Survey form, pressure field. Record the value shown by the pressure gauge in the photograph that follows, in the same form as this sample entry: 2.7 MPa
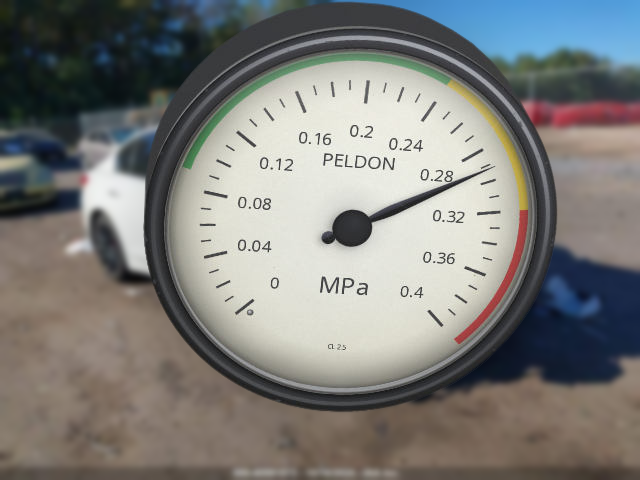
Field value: 0.29 MPa
